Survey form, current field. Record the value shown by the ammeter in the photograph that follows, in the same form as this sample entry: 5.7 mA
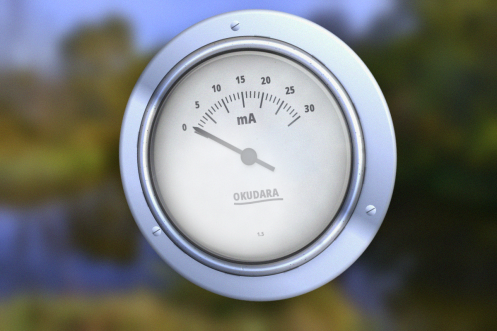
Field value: 1 mA
